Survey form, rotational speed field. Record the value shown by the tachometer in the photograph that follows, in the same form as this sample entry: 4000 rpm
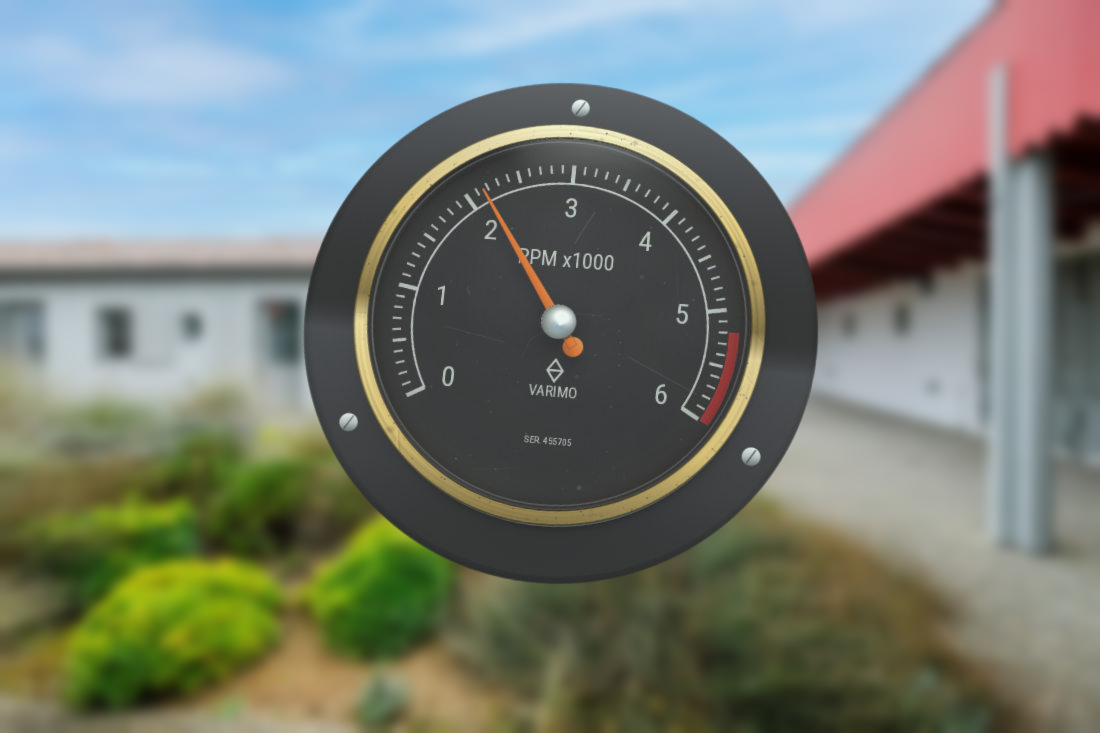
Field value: 2150 rpm
